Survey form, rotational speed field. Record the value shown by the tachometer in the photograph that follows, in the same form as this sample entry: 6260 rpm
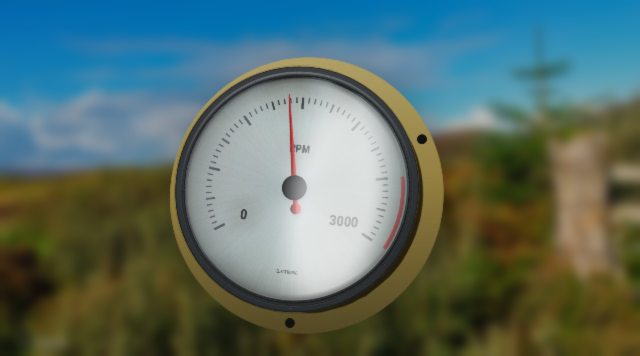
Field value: 1400 rpm
